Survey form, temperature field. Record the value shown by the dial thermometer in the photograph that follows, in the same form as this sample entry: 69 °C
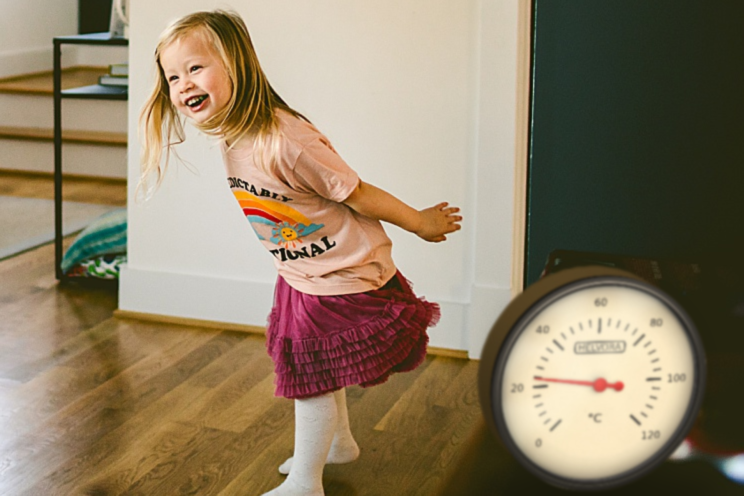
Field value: 24 °C
